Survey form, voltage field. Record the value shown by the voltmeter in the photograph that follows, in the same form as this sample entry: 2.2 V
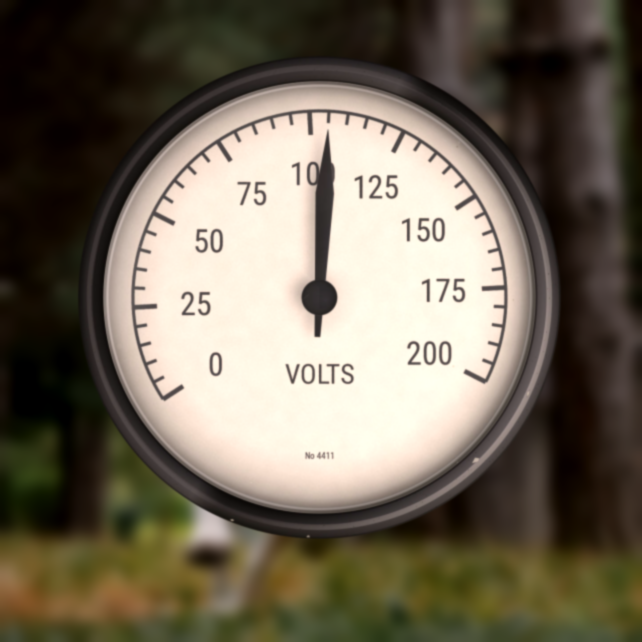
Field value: 105 V
